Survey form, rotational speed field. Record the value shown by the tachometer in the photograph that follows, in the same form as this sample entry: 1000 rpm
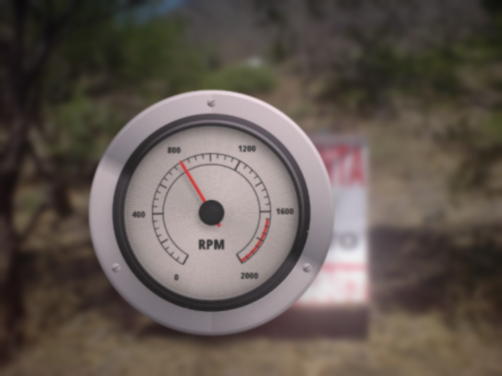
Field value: 800 rpm
